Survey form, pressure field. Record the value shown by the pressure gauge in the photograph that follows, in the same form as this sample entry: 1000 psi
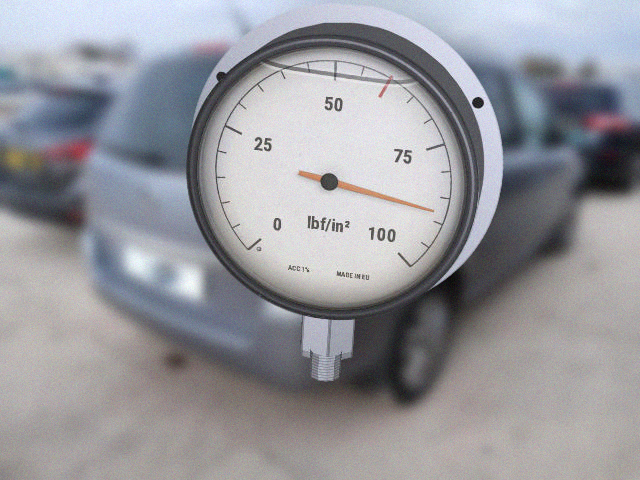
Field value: 87.5 psi
